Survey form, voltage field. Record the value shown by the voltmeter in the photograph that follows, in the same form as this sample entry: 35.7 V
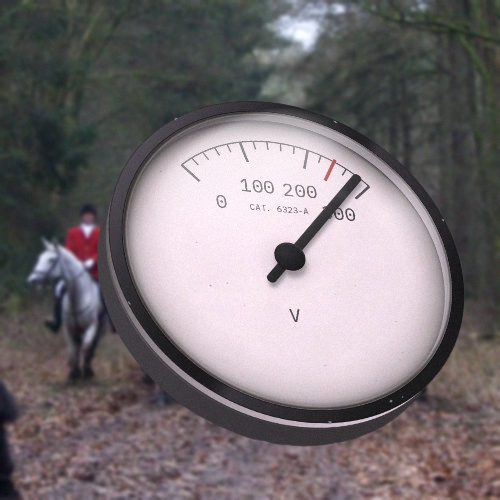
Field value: 280 V
